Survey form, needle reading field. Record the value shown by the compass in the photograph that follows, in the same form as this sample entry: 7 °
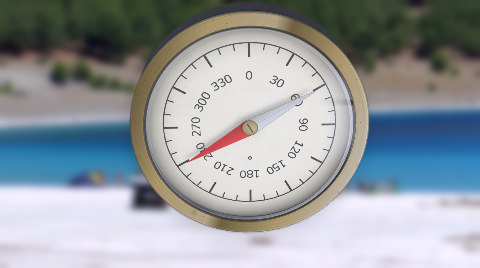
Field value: 240 °
